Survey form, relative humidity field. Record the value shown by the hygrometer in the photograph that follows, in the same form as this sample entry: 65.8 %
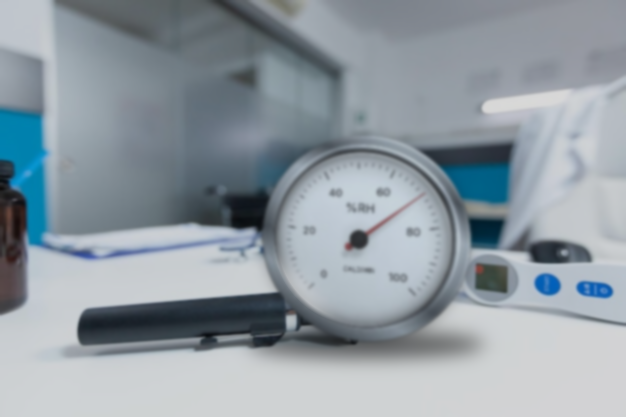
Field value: 70 %
